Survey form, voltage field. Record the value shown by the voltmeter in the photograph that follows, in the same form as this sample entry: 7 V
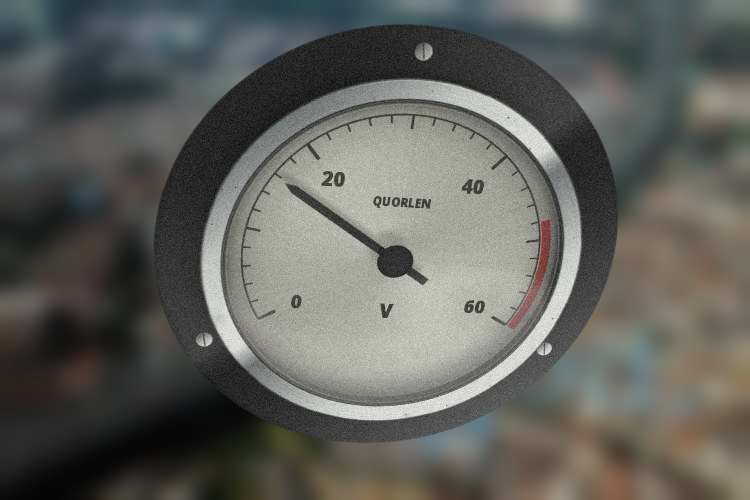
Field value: 16 V
